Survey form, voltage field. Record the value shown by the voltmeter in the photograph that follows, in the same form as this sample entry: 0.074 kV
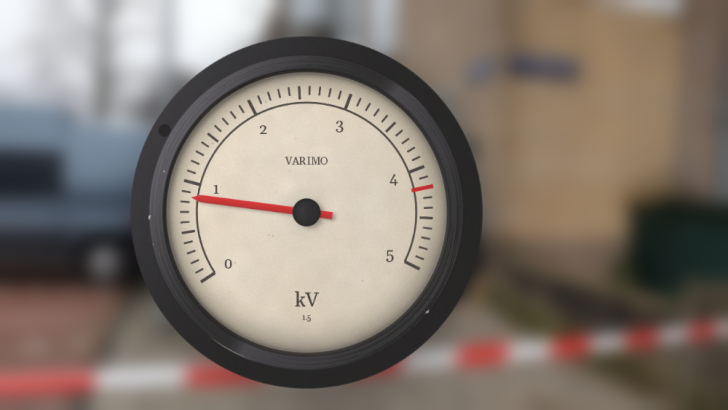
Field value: 0.85 kV
